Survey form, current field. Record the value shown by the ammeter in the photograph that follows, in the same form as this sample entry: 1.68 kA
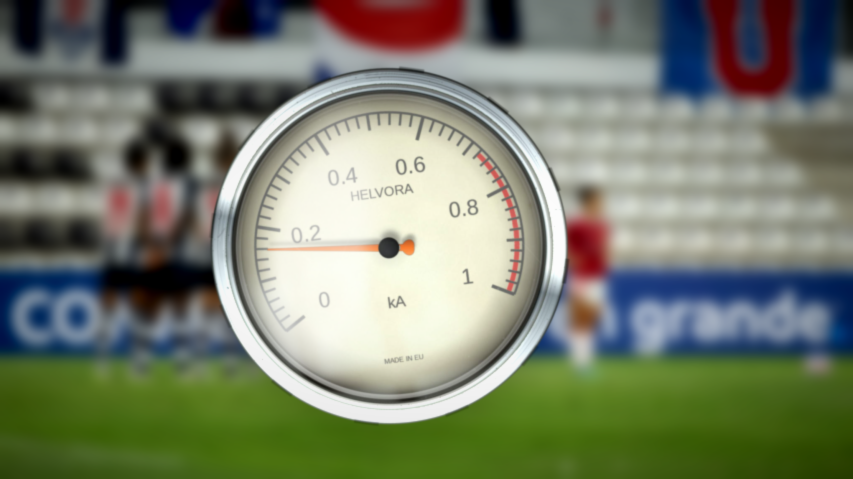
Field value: 0.16 kA
